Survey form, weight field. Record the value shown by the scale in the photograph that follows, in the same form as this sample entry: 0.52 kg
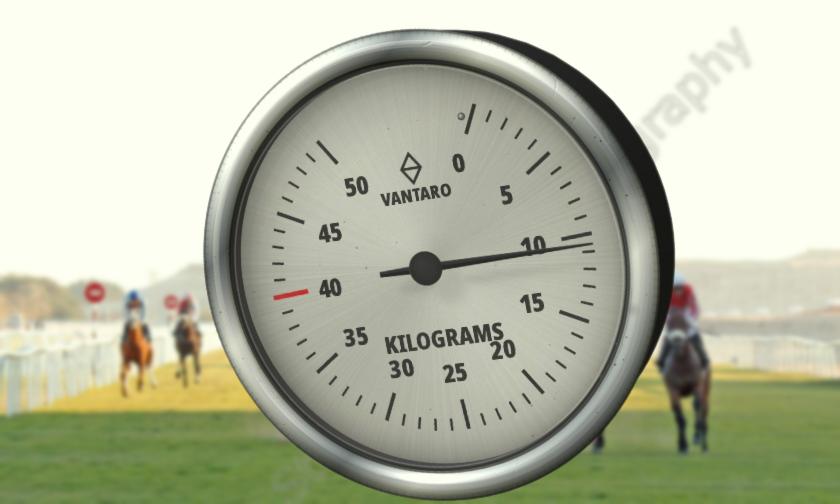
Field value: 10.5 kg
